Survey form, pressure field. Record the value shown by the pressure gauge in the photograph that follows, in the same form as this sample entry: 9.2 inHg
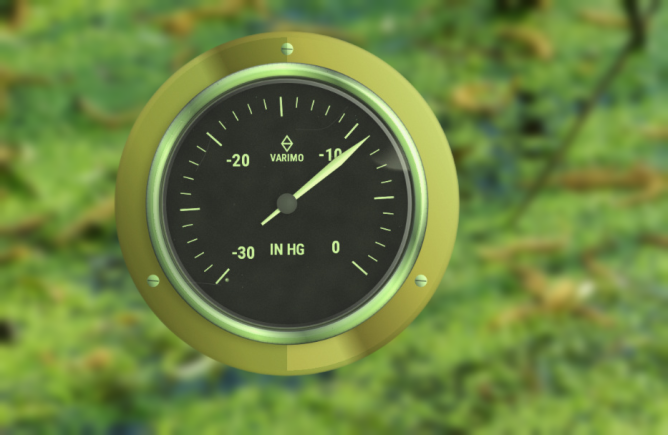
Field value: -9 inHg
